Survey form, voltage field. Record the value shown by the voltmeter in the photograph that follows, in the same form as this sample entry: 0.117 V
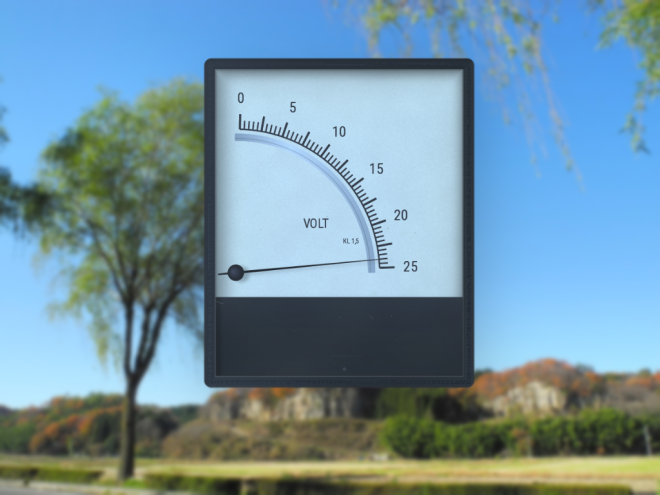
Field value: 24 V
